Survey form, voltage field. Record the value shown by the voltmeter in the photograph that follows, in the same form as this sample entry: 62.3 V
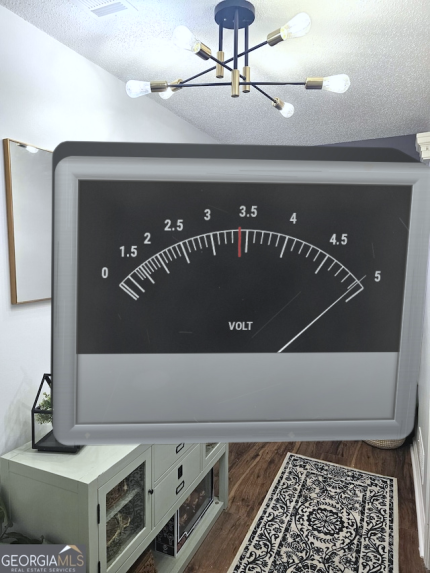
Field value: 4.9 V
